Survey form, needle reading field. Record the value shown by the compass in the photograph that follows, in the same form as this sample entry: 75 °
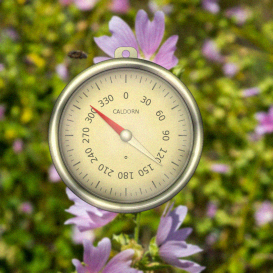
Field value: 310 °
